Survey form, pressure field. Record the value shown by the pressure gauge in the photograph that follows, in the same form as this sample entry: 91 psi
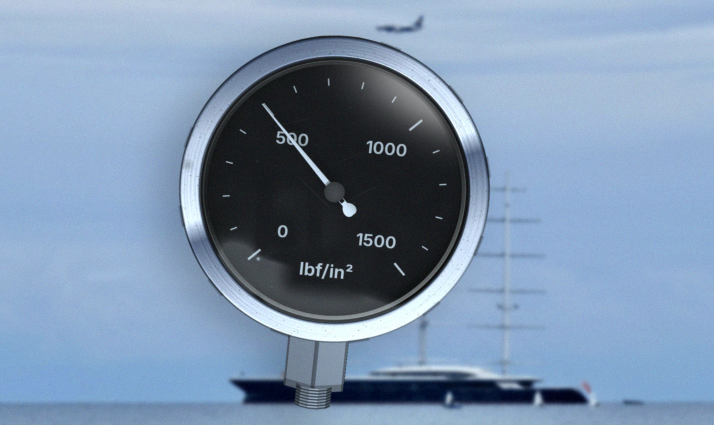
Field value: 500 psi
